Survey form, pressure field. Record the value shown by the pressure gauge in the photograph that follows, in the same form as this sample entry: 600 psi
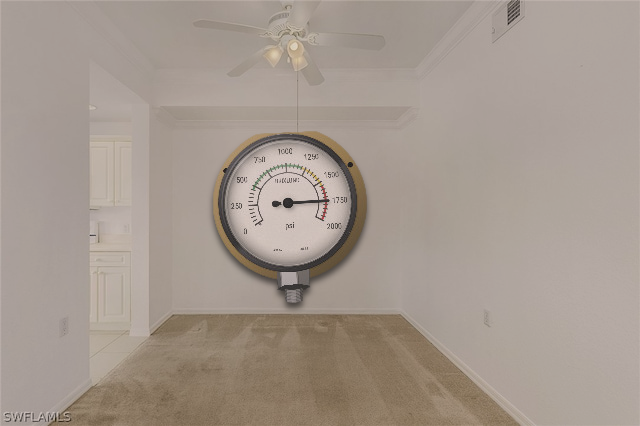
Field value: 1750 psi
